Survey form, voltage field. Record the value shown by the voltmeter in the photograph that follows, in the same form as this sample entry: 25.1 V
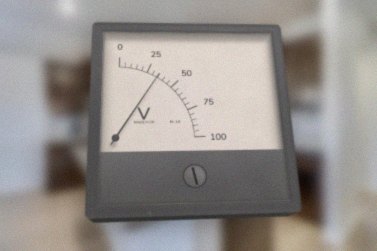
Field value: 35 V
